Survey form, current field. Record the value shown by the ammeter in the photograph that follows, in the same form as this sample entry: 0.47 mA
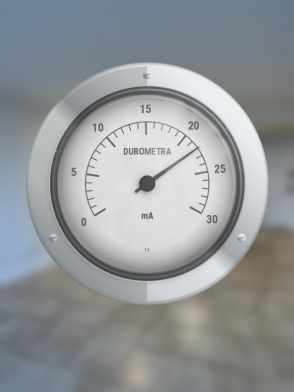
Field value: 22 mA
